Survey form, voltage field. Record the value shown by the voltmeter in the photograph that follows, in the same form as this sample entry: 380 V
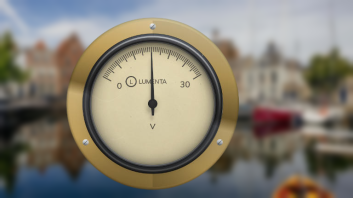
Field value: 15 V
